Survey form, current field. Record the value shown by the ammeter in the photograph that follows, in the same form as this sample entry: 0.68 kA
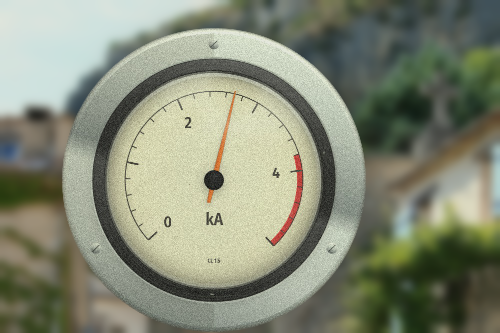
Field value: 2.7 kA
